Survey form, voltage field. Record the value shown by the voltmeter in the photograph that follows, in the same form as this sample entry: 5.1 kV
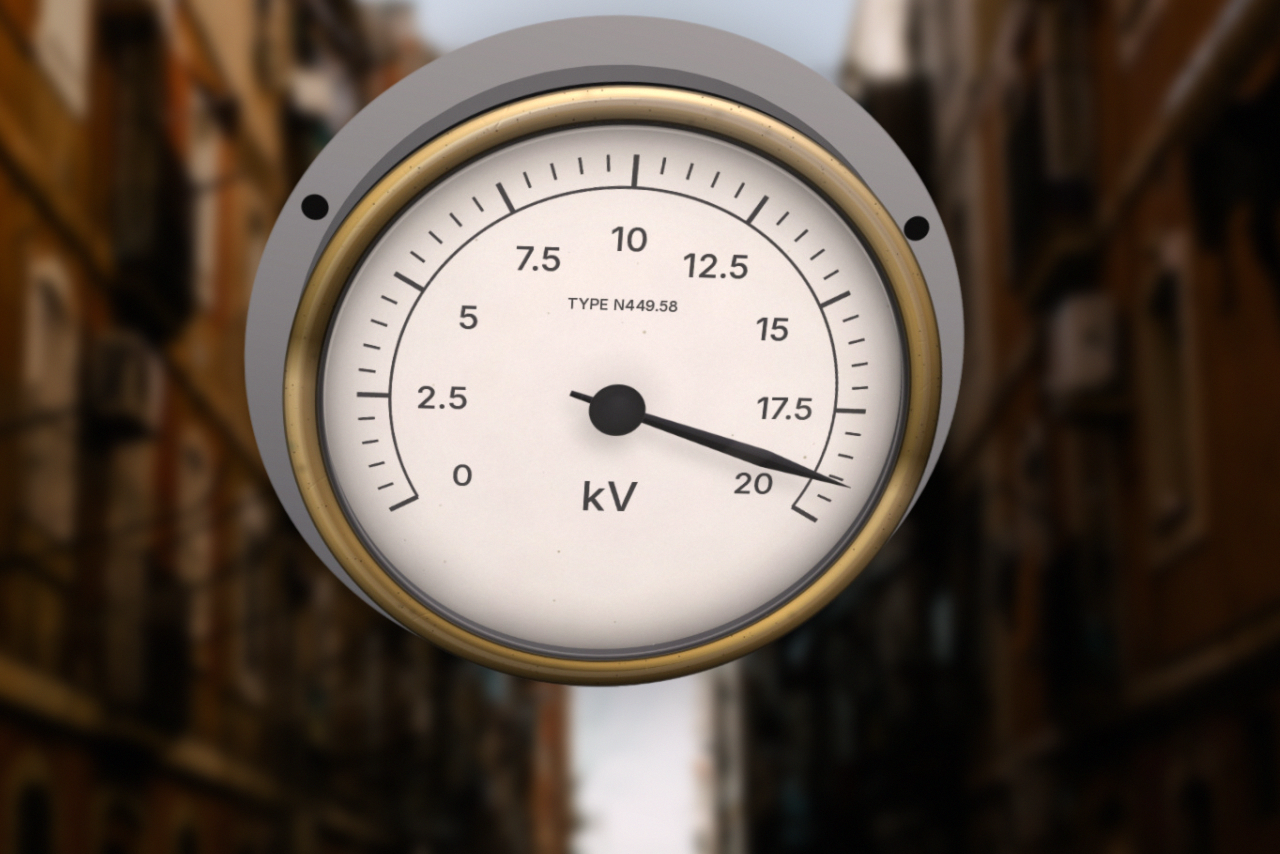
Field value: 19 kV
